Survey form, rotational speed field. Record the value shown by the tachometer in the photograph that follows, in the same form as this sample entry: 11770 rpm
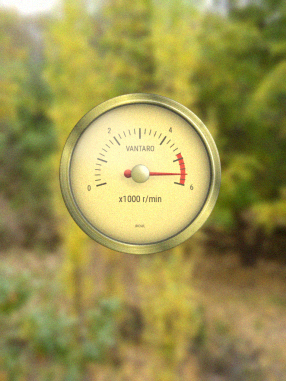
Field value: 5600 rpm
